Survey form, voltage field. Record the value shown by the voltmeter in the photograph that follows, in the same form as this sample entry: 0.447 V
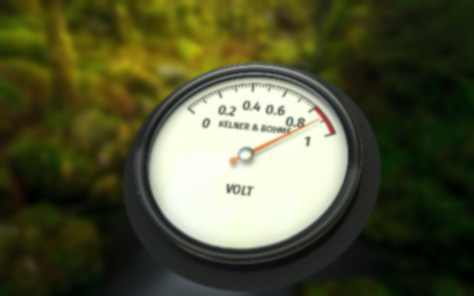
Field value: 0.9 V
